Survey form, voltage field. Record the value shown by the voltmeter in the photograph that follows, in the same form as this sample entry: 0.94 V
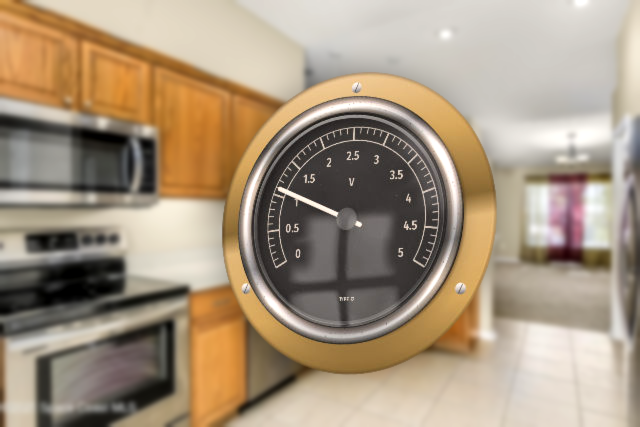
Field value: 1.1 V
